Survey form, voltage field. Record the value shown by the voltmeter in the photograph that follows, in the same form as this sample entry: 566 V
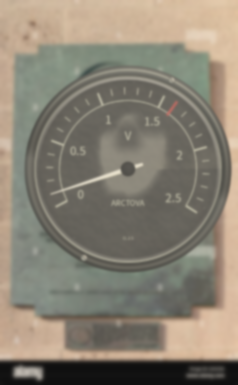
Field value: 0.1 V
